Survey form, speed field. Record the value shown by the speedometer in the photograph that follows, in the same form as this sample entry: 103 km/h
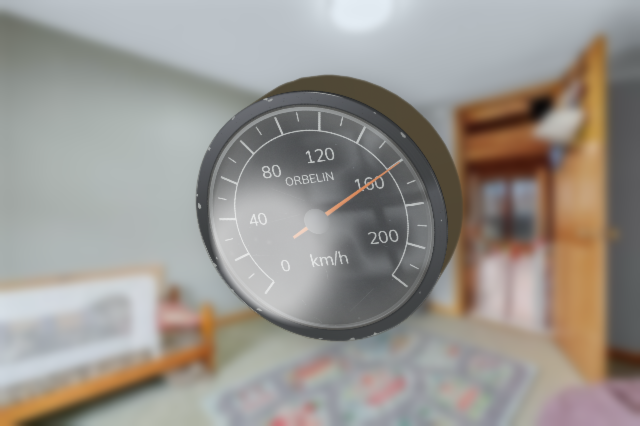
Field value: 160 km/h
